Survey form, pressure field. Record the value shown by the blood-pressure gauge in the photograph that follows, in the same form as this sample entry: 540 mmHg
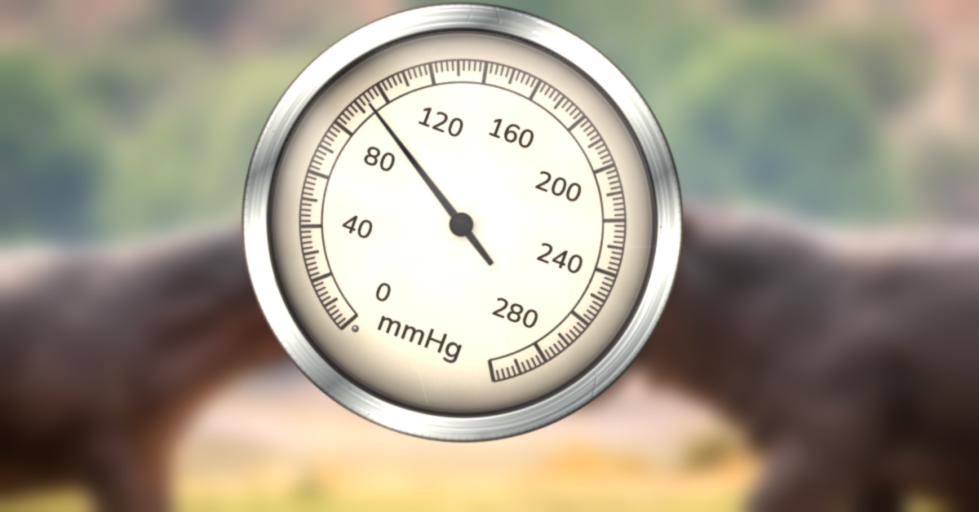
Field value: 94 mmHg
